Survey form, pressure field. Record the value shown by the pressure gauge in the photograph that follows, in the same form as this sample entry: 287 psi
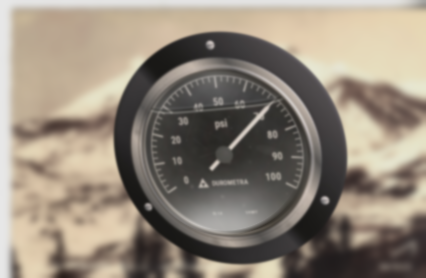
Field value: 70 psi
